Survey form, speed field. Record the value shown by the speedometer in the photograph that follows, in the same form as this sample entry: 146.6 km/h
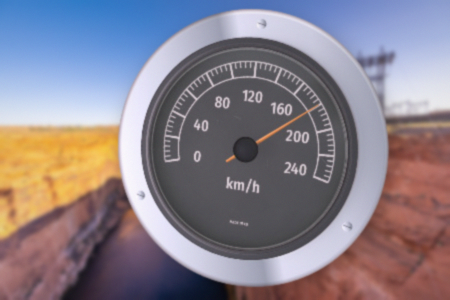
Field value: 180 km/h
